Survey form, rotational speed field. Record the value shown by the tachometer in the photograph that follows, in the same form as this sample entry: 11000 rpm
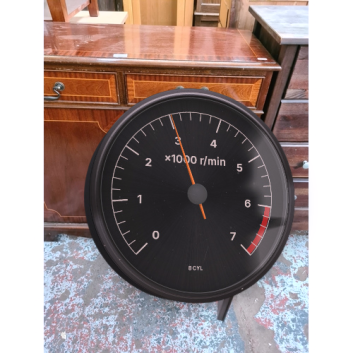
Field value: 3000 rpm
